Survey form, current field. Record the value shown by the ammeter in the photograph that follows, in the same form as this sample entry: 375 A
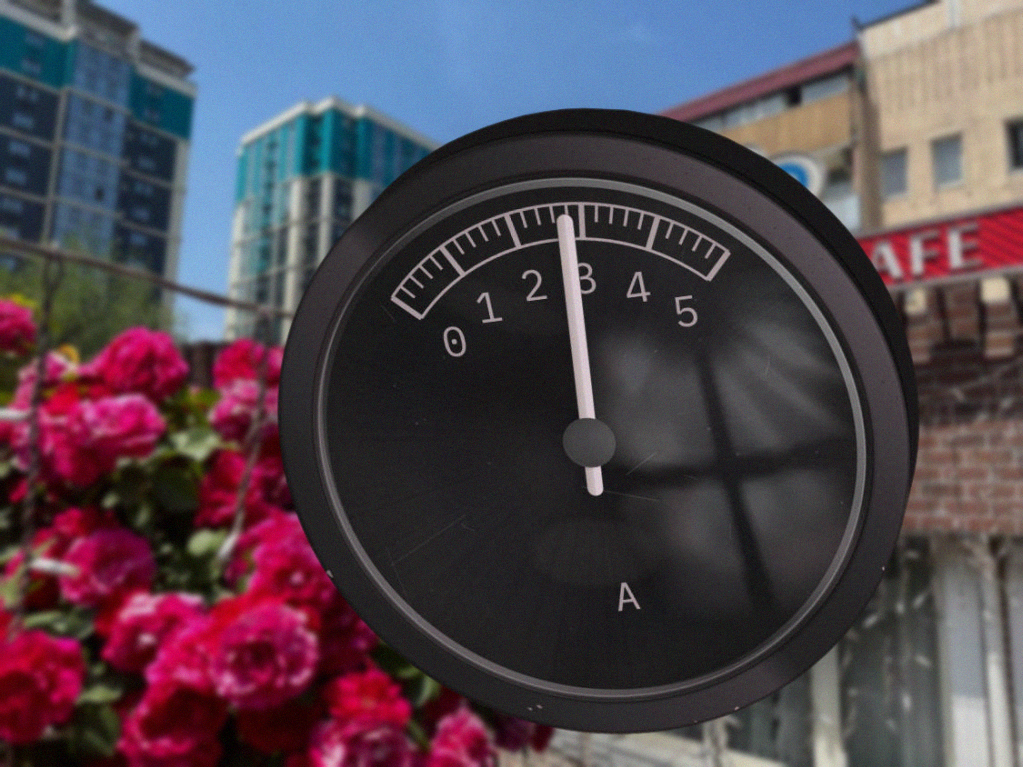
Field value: 2.8 A
